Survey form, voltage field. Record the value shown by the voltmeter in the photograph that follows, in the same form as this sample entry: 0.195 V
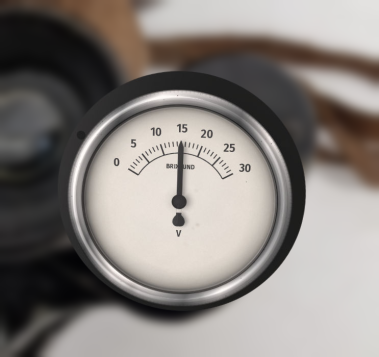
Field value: 15 V
